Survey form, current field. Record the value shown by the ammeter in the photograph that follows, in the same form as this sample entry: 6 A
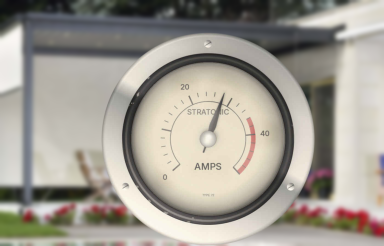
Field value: 28 A
